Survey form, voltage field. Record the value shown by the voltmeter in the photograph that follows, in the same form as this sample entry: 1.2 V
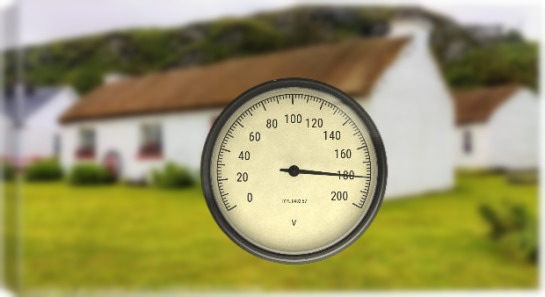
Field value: 180 V
